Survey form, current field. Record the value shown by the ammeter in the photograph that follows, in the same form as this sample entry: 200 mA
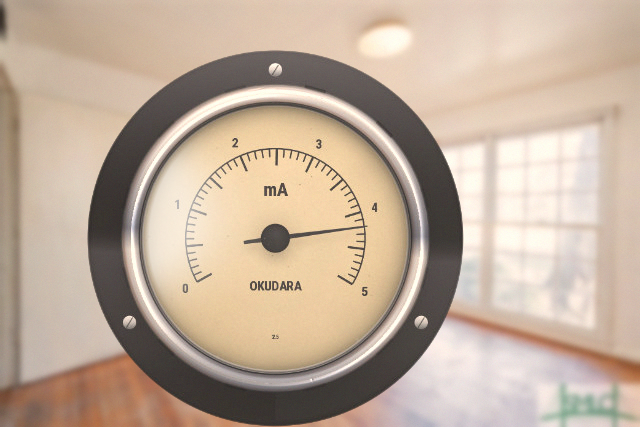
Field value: 4.2 mA
